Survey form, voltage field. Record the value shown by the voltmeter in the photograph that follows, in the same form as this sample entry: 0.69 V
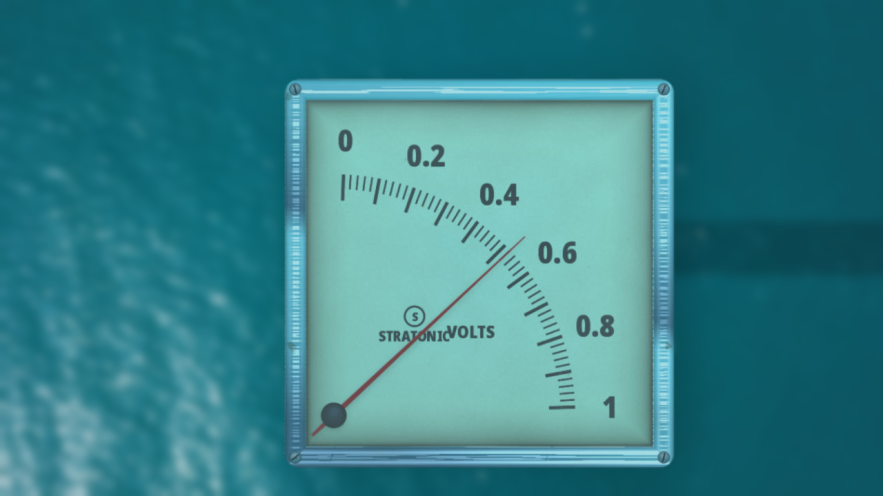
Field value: 0.52 V
